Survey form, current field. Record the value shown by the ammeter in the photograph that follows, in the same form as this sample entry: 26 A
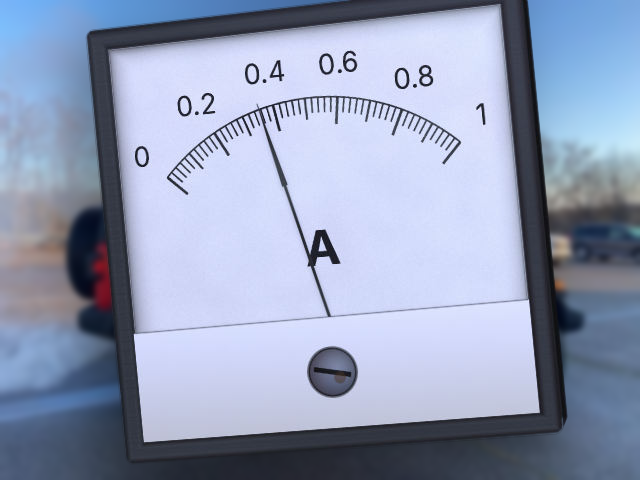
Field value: 0.36 A
